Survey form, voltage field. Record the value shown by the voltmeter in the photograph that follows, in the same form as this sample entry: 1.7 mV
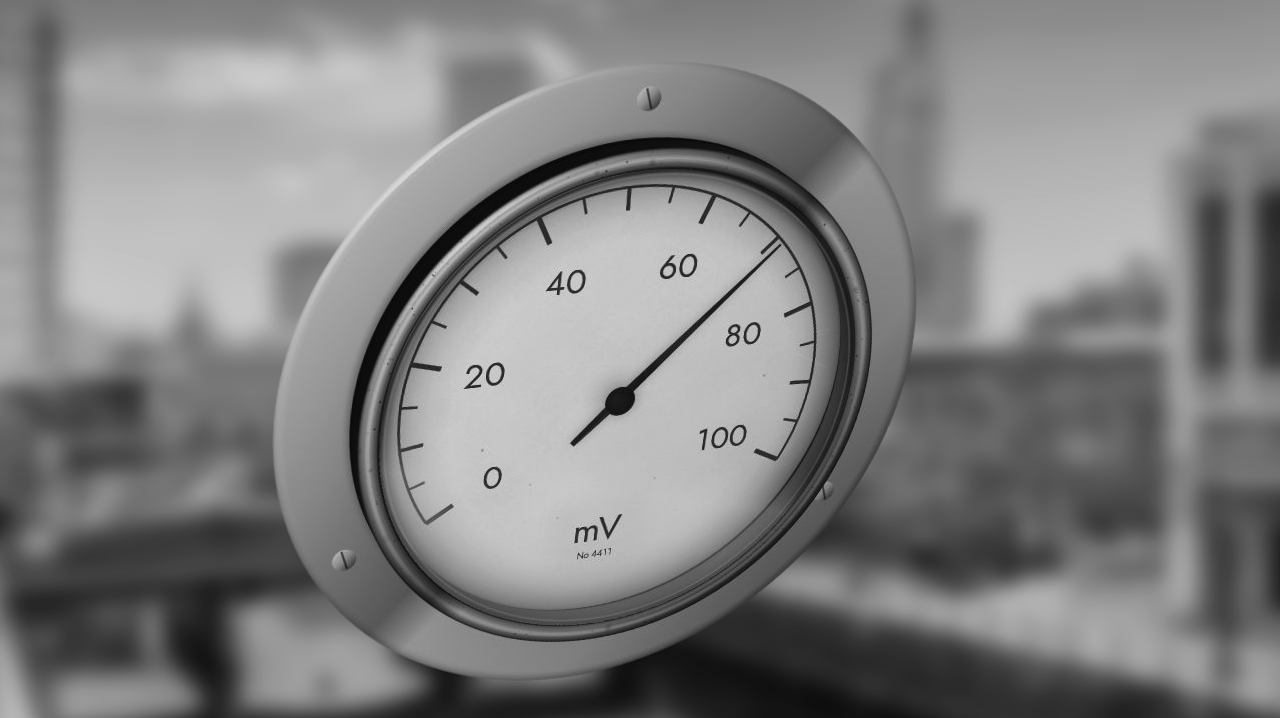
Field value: 70 mV
